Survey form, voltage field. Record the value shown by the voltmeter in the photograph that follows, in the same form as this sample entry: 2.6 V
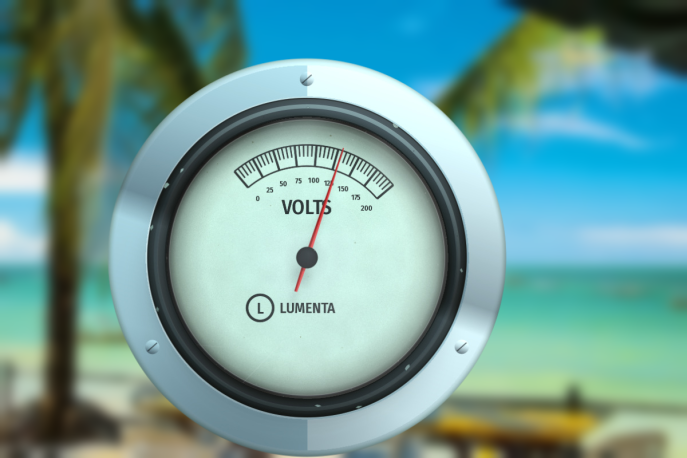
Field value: 130 V
